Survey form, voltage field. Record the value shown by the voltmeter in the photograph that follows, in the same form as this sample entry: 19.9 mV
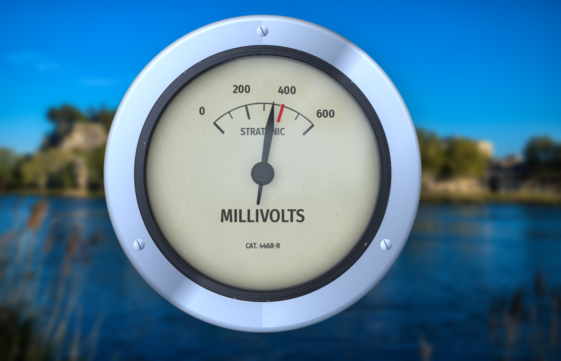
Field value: 350 mV
